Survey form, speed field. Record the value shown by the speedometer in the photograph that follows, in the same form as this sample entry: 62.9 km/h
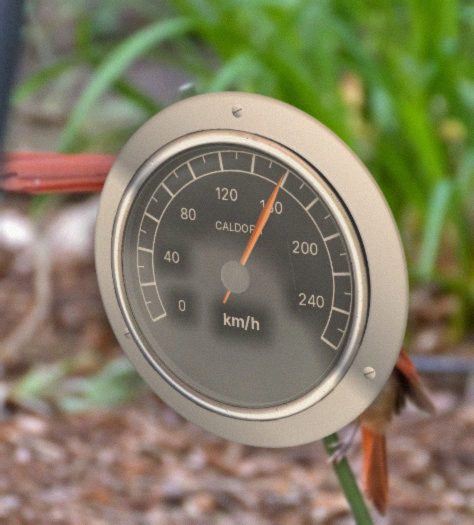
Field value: 160 km/h
